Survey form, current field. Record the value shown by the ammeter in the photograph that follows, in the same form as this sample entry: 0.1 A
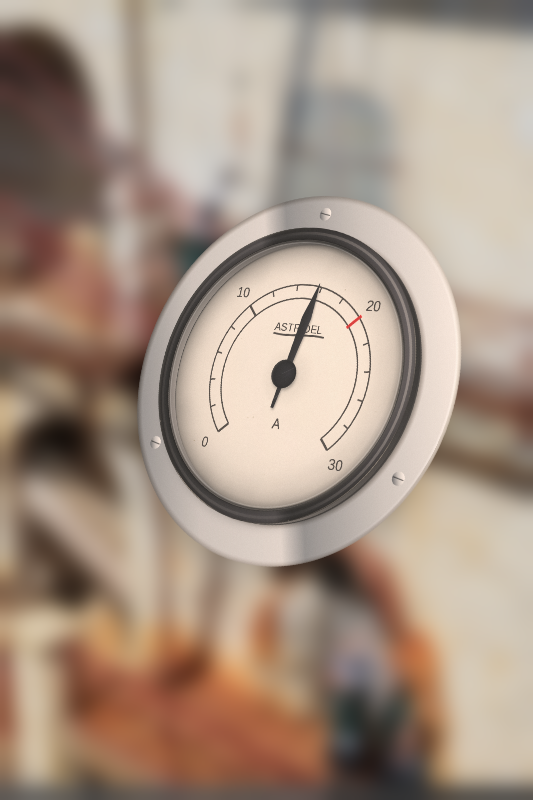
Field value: 16 A
